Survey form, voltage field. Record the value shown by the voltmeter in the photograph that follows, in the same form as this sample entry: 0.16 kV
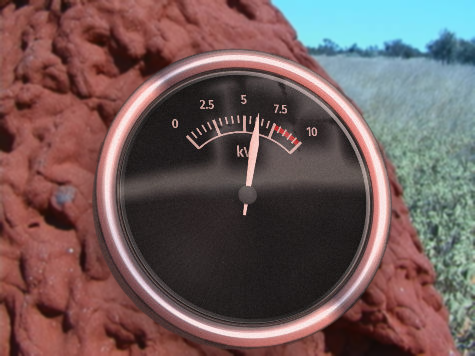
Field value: 6 kV
